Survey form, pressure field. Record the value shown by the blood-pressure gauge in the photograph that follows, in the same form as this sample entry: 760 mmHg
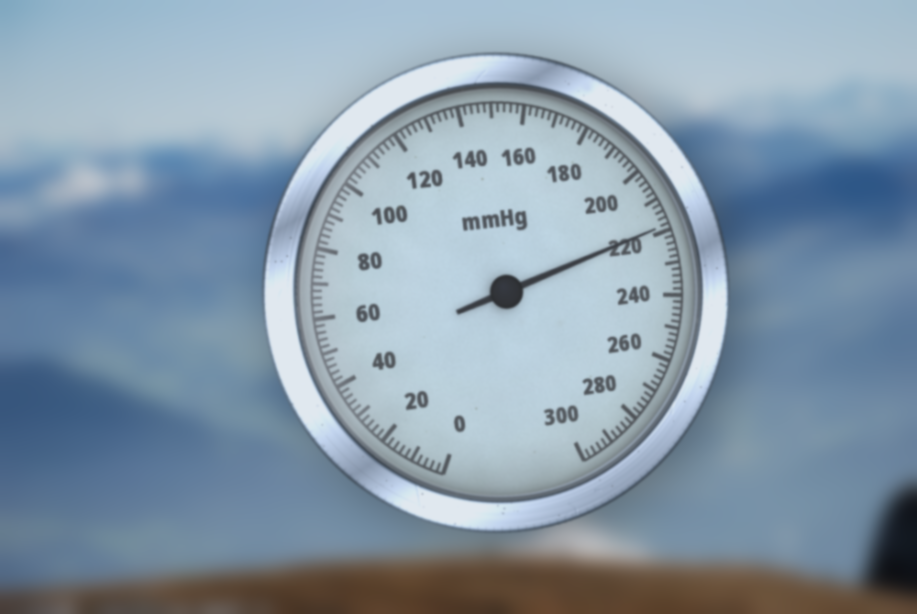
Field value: 218 mmHg
